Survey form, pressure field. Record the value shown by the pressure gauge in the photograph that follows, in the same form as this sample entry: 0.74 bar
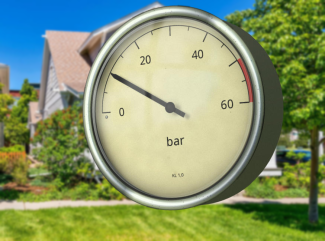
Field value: 10 bar
